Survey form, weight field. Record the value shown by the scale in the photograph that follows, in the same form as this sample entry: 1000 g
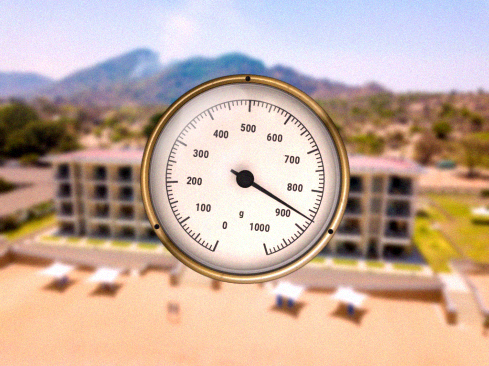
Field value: 870 g
